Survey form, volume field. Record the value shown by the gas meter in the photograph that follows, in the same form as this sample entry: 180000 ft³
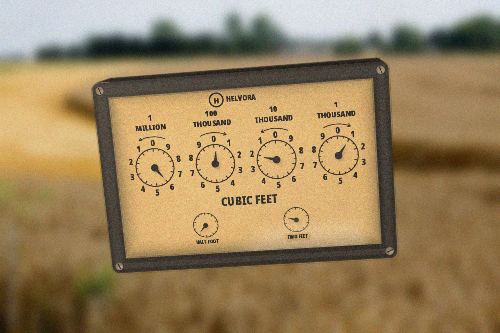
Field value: 602100 ft³
